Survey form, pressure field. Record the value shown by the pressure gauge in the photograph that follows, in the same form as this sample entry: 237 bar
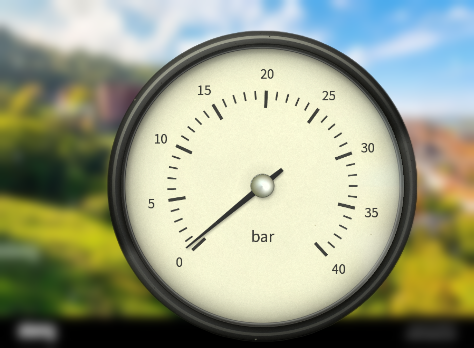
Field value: 0.5 bar
